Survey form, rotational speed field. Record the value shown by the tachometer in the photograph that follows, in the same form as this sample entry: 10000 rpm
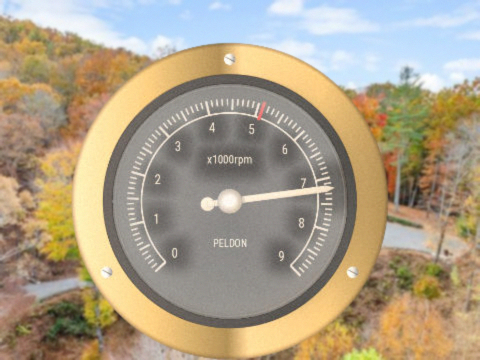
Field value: 7200 rpm
